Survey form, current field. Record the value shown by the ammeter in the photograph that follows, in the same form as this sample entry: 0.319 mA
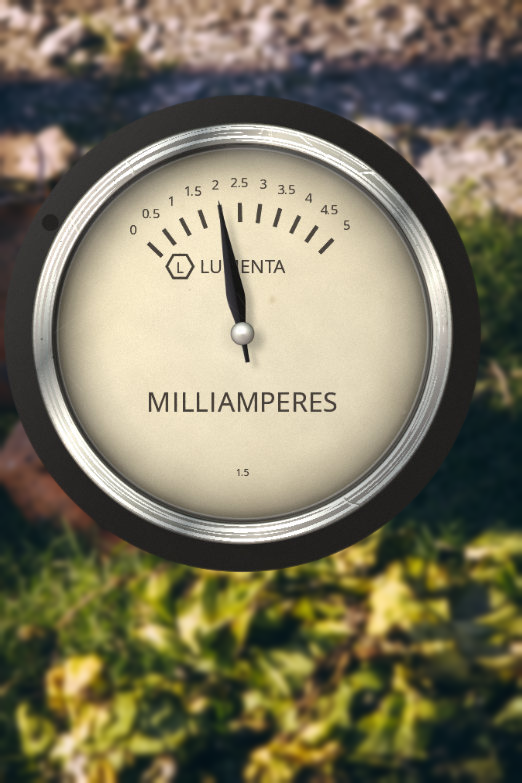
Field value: 2 mA
